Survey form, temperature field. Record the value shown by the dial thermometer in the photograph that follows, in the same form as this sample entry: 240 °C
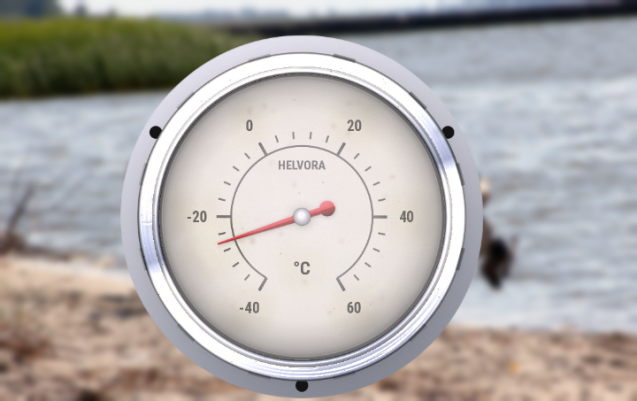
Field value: -26 °C
